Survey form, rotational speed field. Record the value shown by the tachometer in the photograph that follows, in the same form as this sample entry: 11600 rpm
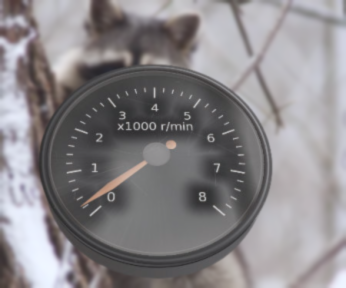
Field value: 200 rpm
